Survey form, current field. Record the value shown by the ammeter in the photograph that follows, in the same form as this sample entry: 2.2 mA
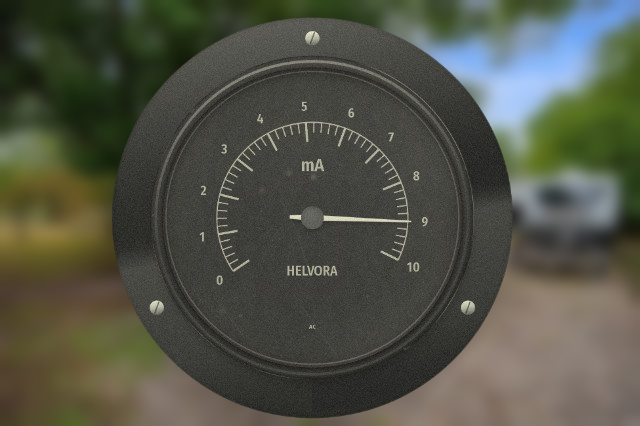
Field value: 9 mA
